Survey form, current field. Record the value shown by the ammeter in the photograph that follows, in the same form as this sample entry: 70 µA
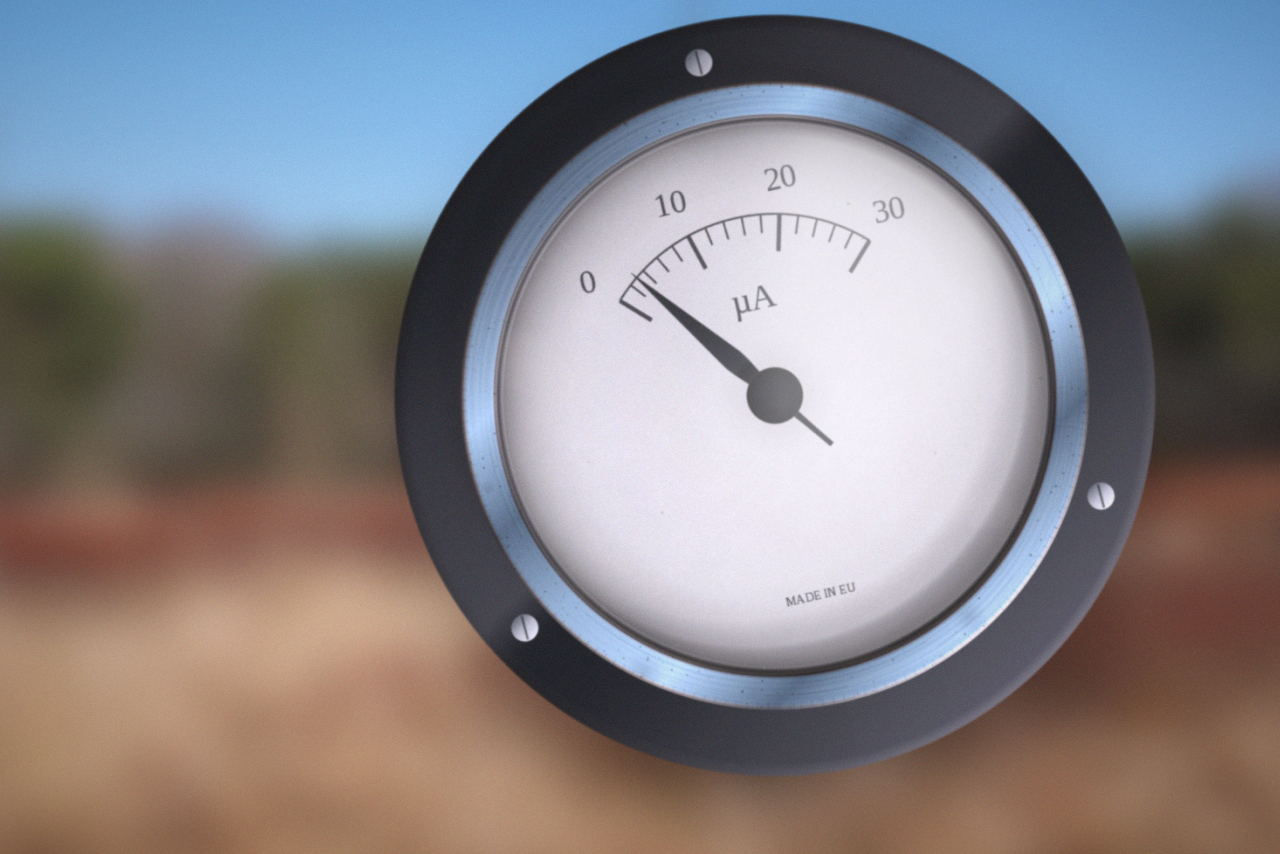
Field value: 3 µA
